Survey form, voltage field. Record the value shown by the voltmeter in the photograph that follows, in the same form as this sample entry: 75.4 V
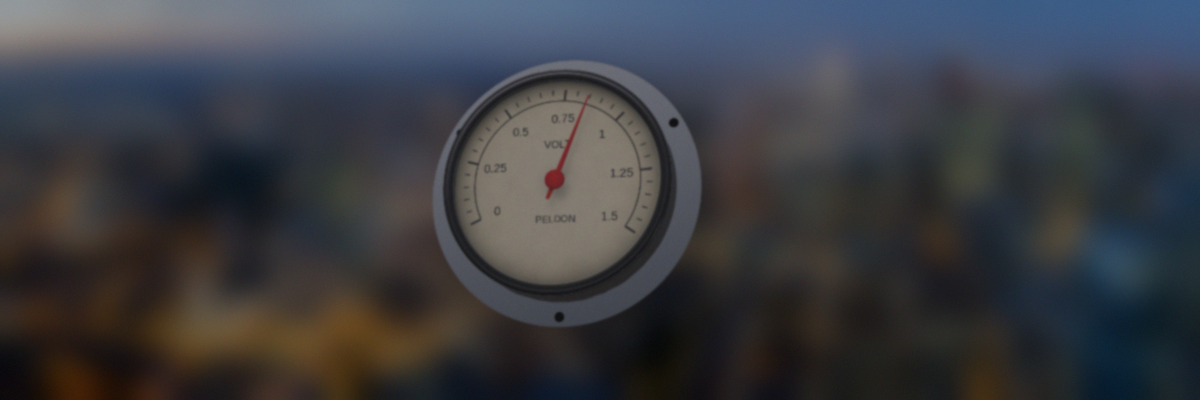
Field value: 0.85 V
